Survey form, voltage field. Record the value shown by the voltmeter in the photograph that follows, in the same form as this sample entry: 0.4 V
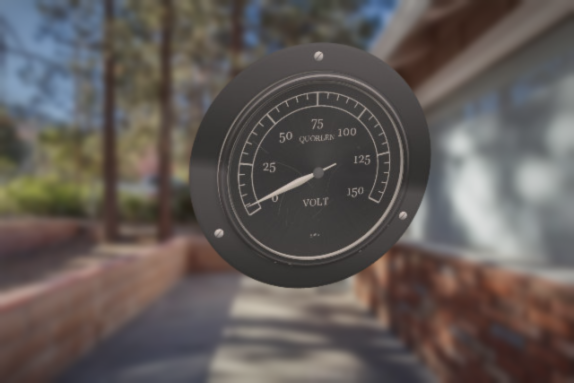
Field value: 5 V
